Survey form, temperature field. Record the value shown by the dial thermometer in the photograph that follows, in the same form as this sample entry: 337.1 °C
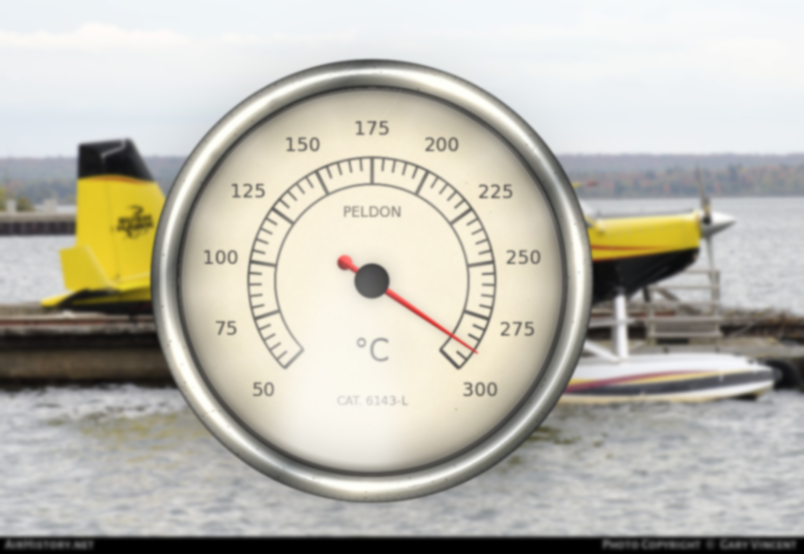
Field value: 290 °C
